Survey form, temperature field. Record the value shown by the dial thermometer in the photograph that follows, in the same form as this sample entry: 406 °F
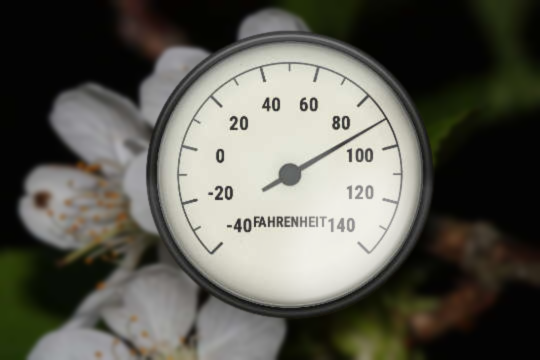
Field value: 90 °F
